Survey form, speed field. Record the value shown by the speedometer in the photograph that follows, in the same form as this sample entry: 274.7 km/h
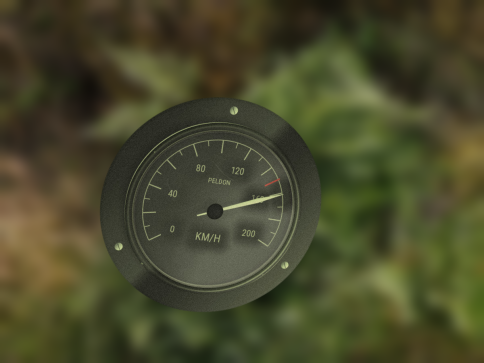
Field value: 160 km/h
